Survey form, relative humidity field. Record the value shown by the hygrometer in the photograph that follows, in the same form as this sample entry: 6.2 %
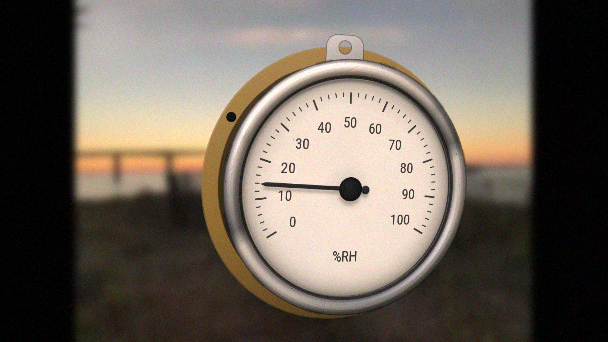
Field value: 14 %
